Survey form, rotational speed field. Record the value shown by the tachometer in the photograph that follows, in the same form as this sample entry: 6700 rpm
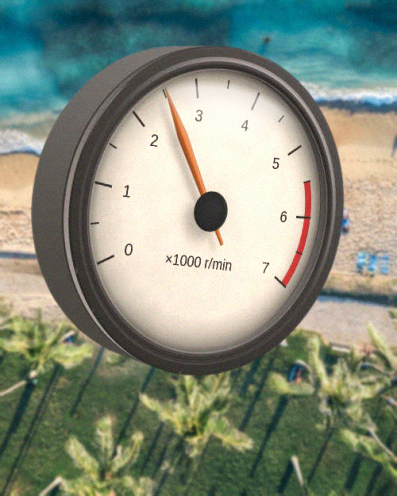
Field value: 2500 rpm
